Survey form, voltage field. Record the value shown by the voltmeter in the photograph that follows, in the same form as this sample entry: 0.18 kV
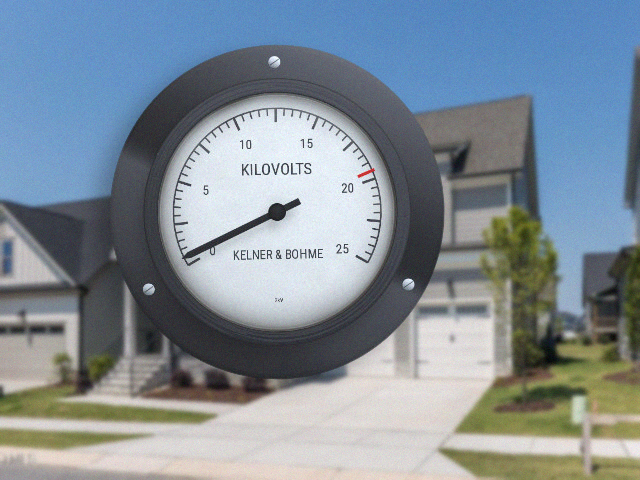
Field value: 0.5 kV
